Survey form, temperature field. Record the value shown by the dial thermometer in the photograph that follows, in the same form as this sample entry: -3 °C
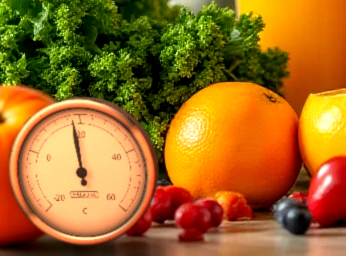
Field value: 18 °C
